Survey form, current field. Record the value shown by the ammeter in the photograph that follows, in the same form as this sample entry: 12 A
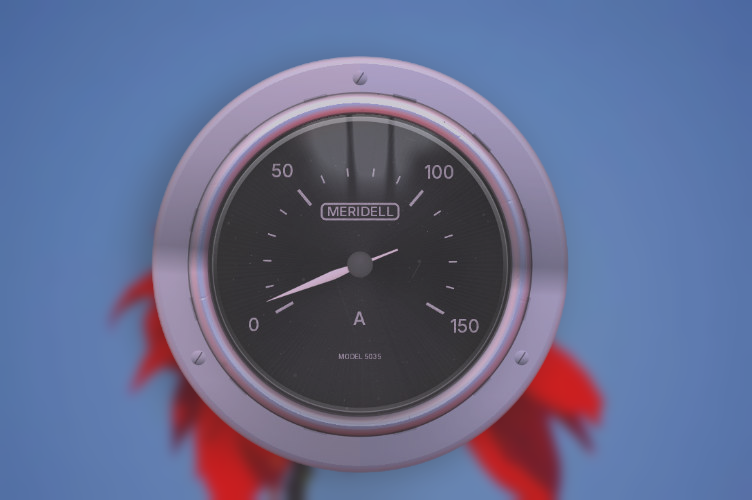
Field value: 5 A
